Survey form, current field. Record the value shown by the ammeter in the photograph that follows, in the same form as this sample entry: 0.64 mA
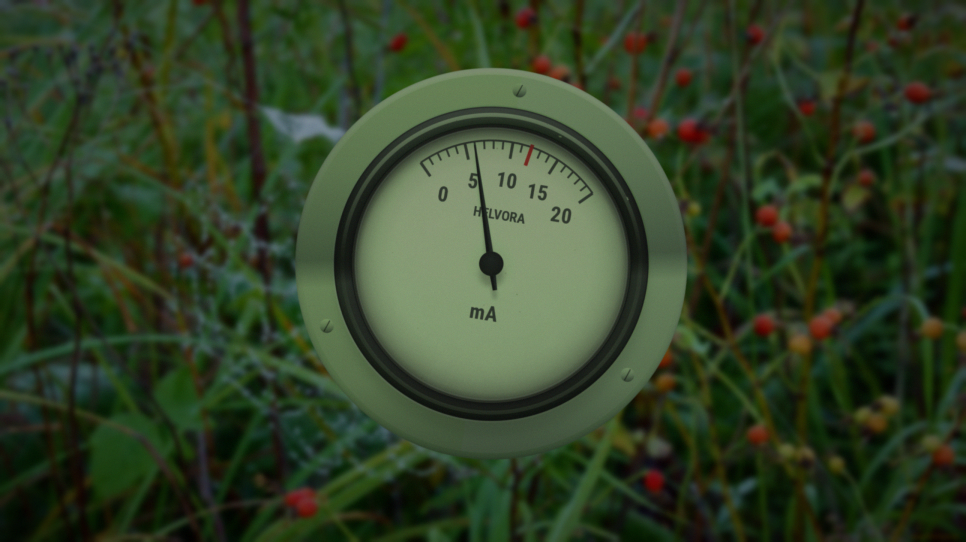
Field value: 6 mA
